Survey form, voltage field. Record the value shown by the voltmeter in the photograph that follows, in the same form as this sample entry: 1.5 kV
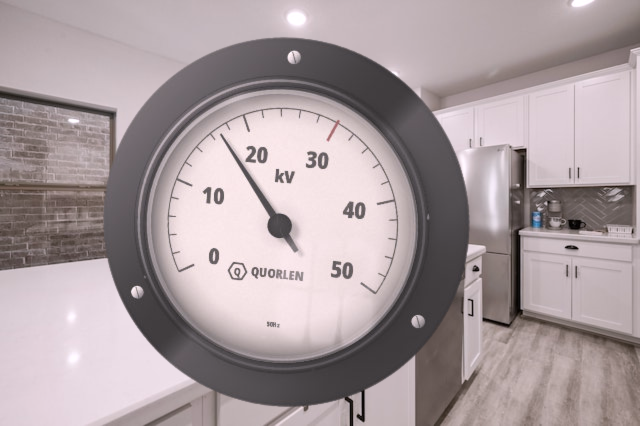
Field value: 17 kV
